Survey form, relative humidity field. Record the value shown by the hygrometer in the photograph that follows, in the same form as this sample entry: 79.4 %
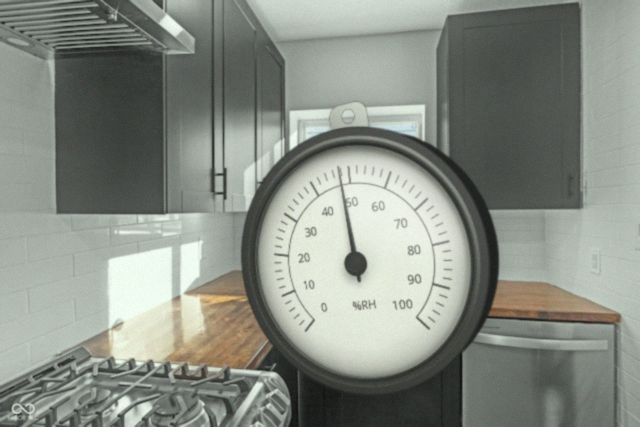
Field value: 48 %
